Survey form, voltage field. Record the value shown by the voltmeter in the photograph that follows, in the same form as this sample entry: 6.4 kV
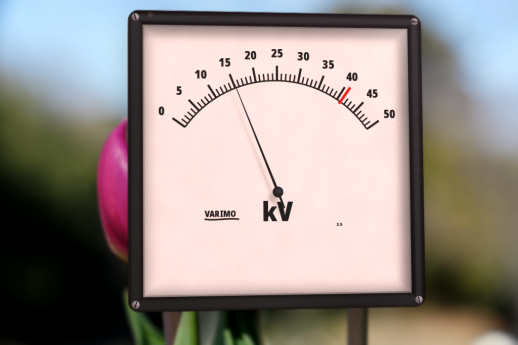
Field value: 15 kV
